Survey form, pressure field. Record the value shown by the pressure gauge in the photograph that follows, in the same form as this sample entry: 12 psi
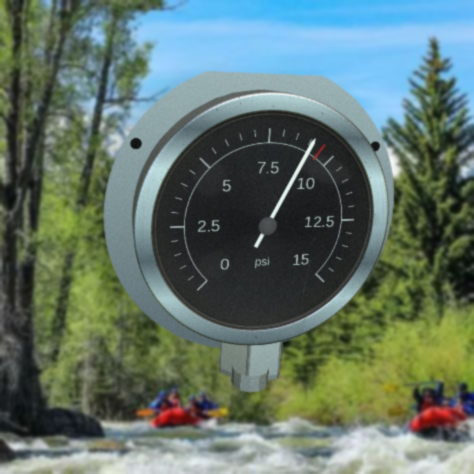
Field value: 9 psi
